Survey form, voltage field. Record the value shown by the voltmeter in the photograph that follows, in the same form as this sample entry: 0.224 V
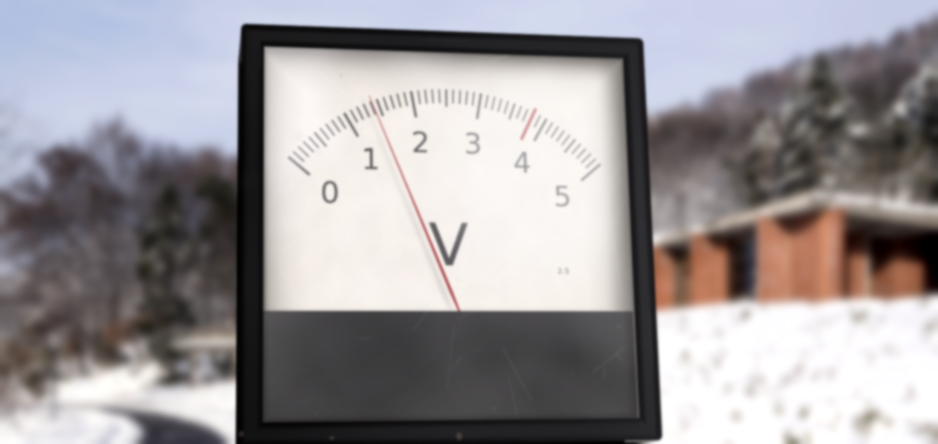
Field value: 1.4 V
